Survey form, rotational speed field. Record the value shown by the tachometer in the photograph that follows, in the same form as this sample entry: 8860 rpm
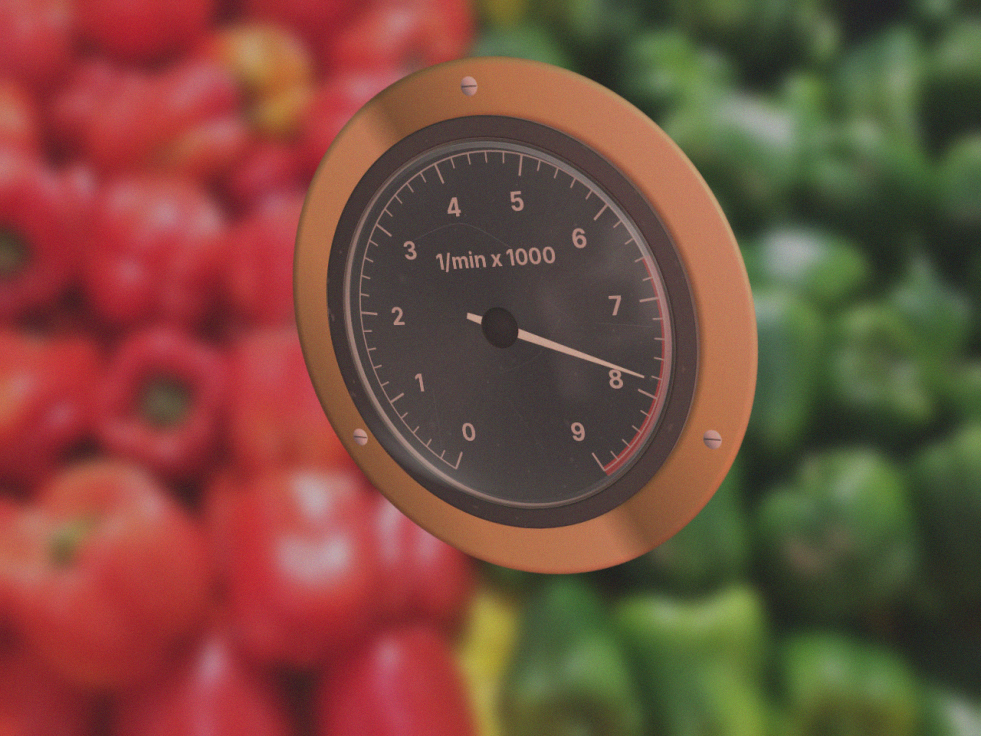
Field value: 7800 rpm
